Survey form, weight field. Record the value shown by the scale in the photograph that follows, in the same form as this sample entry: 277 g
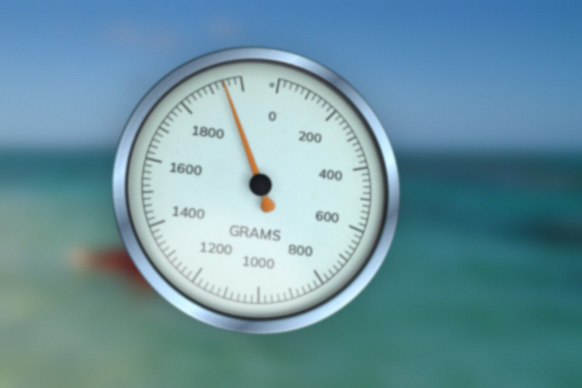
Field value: 1940 g
